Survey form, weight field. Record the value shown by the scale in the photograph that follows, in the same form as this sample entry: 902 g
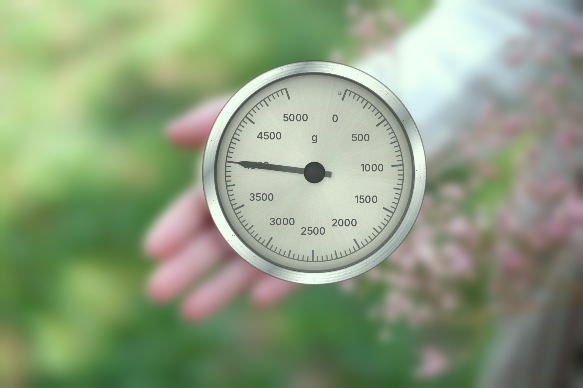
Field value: 4000 g
